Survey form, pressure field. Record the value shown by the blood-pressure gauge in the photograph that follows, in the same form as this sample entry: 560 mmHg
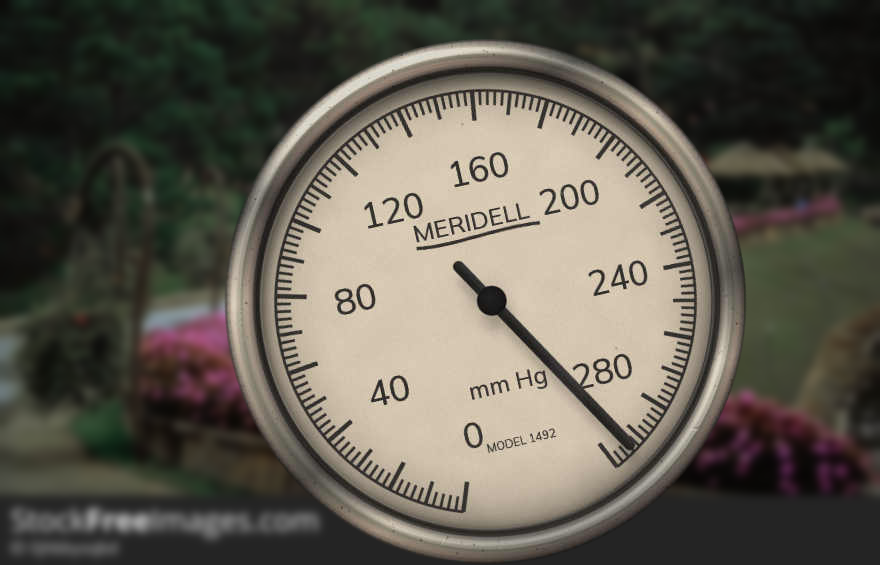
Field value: 294 mmHg
